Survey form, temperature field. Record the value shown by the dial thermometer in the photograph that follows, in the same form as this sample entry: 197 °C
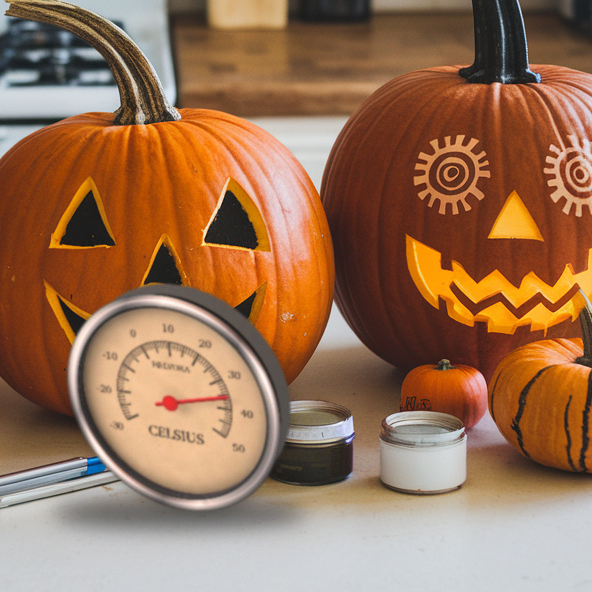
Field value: 35 °C
